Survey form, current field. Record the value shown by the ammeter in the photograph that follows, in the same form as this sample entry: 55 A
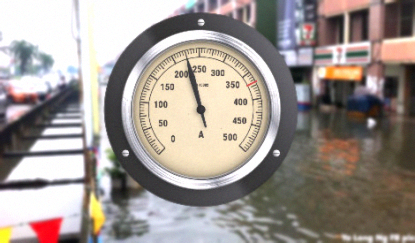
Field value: 225 A
